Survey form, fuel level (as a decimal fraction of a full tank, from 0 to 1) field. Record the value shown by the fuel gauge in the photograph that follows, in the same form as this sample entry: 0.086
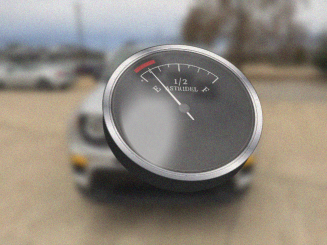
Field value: 0.125
